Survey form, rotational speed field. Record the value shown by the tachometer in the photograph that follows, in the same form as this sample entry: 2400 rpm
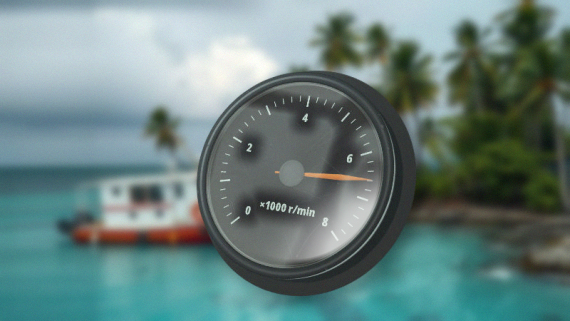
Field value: 6600 rpm
